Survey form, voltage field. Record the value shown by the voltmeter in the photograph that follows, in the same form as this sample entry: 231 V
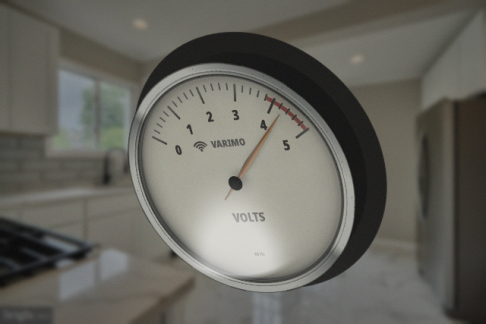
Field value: 4.3 V
